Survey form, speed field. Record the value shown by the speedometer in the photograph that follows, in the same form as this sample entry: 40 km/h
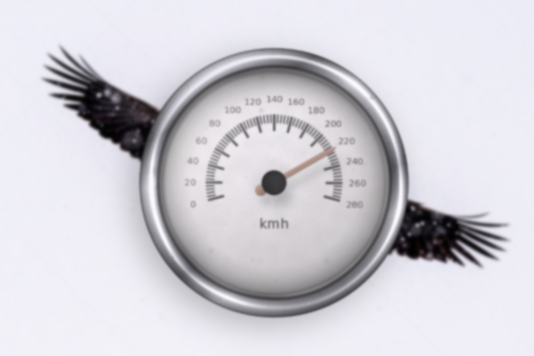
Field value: 220 km/h
